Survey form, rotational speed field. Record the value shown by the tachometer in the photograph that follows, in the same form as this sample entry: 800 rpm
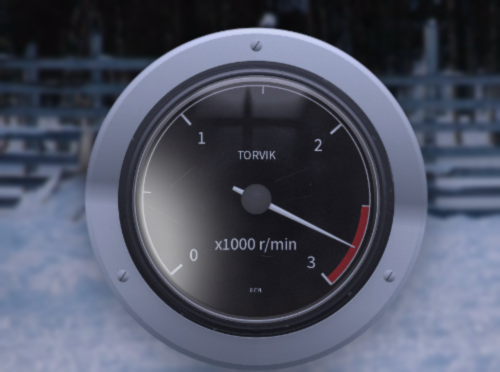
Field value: 2750 rpm
